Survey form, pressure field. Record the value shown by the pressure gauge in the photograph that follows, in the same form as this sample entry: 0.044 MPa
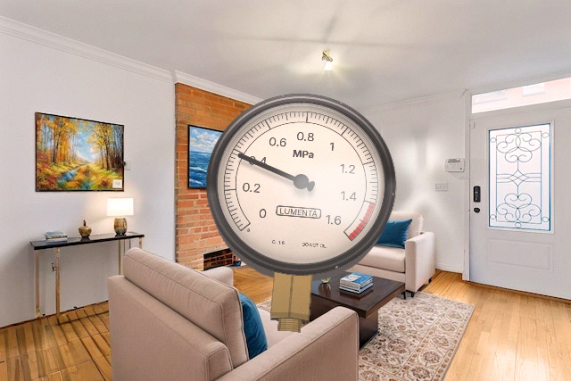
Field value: 0.38 MPa
